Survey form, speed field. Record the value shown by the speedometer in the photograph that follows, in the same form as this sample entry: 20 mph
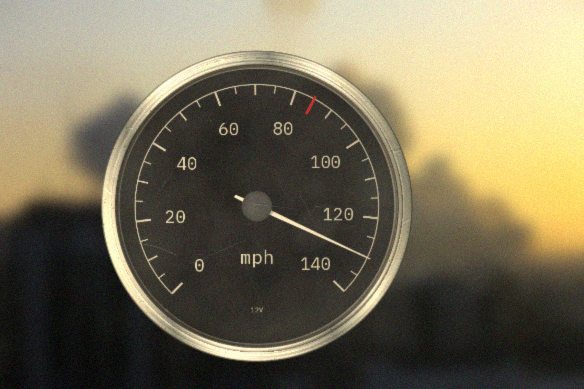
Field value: 130 mph
